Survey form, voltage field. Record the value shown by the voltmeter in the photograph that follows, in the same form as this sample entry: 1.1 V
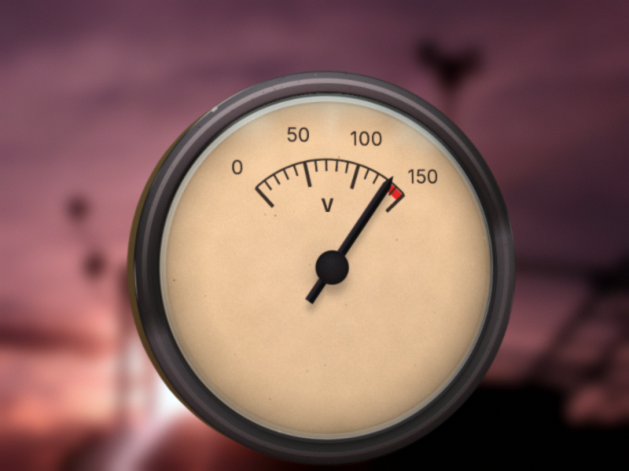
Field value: 130 V
